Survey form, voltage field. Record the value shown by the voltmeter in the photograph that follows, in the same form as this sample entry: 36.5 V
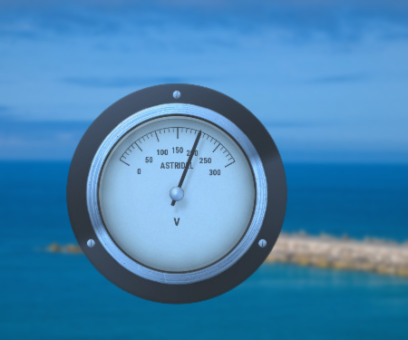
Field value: 200 V
